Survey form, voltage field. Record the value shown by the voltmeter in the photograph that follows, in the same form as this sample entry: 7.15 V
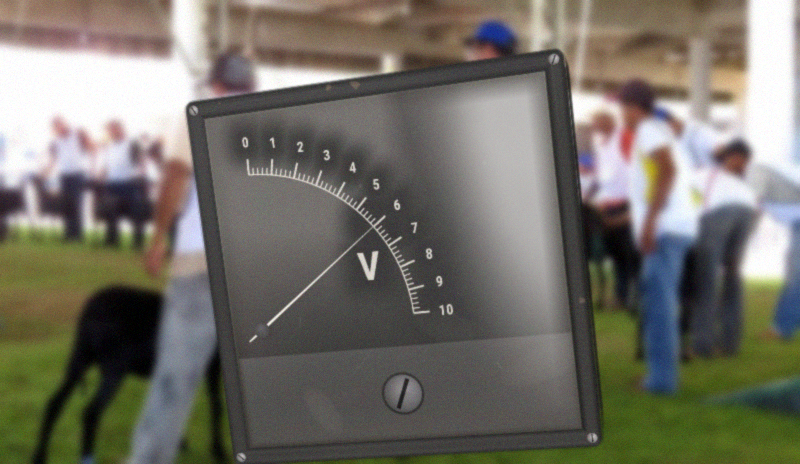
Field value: 6 V
